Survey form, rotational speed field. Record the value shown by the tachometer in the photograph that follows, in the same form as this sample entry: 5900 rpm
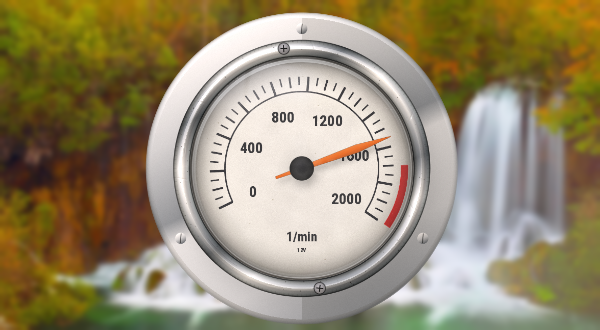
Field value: 1550 rpm
